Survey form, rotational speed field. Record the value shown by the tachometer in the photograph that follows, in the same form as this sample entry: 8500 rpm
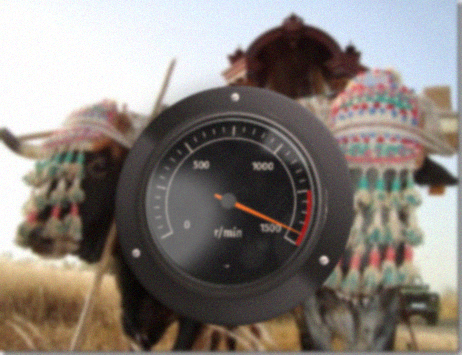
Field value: 1450 rpm
